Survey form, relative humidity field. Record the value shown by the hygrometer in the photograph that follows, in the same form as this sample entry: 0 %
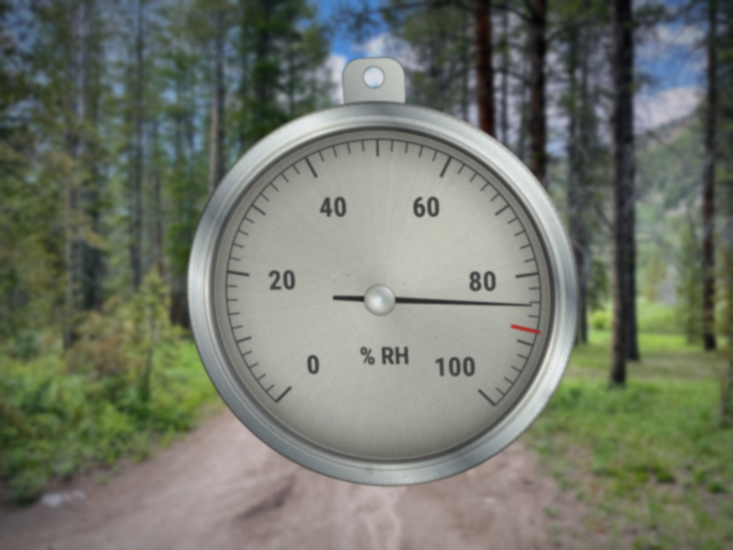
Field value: 84 %
